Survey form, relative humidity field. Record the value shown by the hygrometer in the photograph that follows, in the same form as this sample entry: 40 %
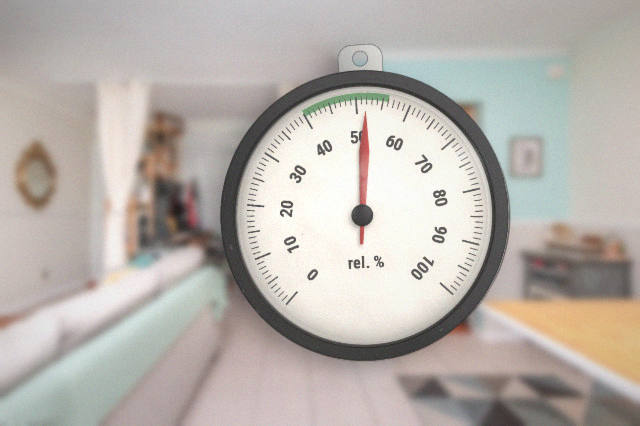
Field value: 52 %
